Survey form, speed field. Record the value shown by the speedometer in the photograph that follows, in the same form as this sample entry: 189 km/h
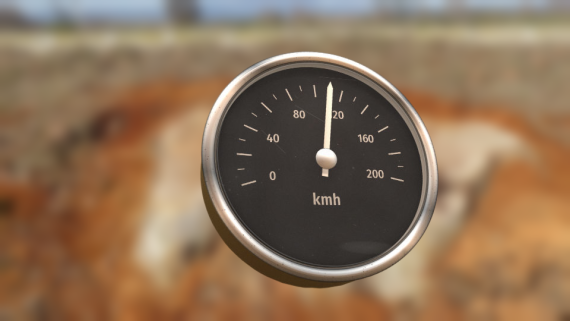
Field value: 110 km/h
